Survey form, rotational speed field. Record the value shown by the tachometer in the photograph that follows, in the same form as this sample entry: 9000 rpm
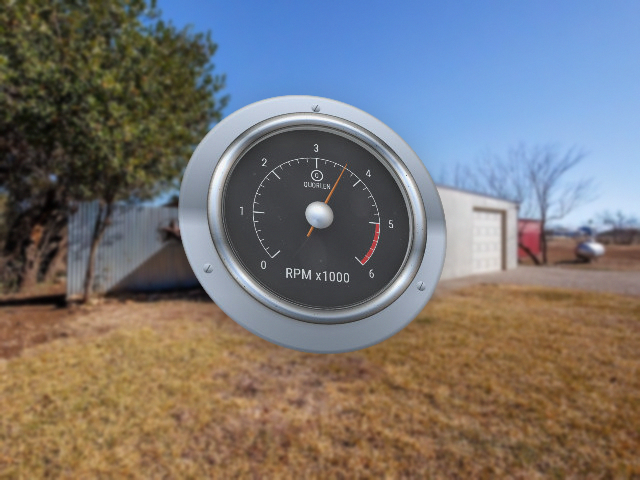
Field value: 3600 rpm
